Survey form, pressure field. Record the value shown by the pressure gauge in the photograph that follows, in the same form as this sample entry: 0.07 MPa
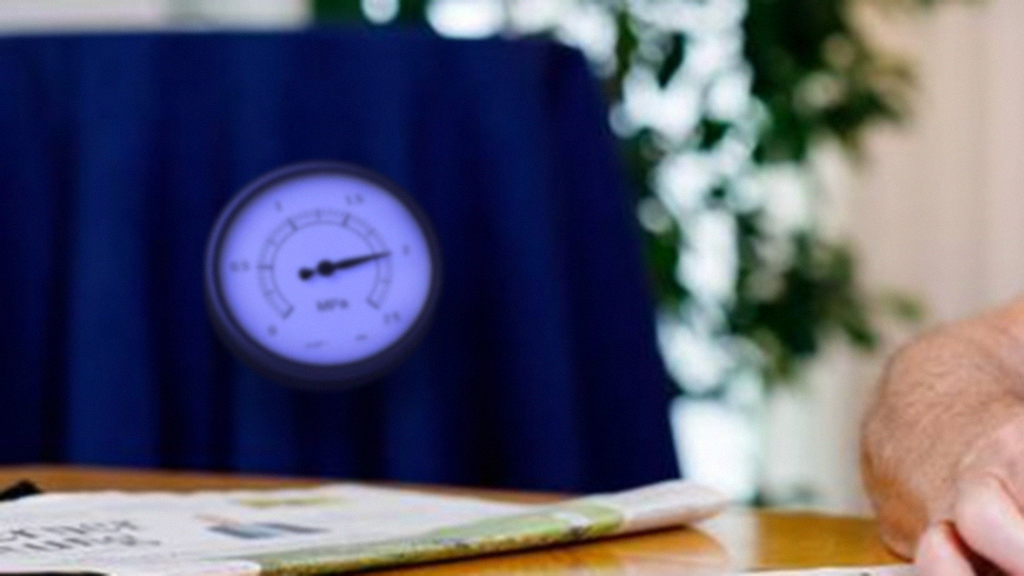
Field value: 2 MPa
